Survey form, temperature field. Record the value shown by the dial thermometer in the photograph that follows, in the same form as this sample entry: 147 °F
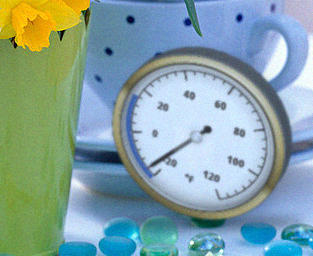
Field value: -16 °F
